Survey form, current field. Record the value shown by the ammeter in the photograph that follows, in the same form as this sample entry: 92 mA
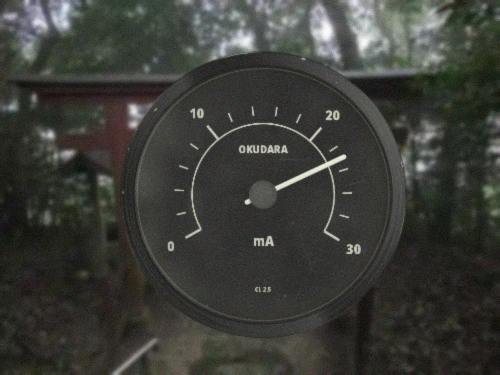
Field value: 23 mA
